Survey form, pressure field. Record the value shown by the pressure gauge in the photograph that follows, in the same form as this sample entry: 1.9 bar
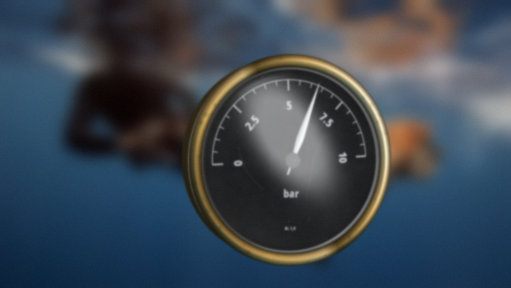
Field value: 6.25 bar
